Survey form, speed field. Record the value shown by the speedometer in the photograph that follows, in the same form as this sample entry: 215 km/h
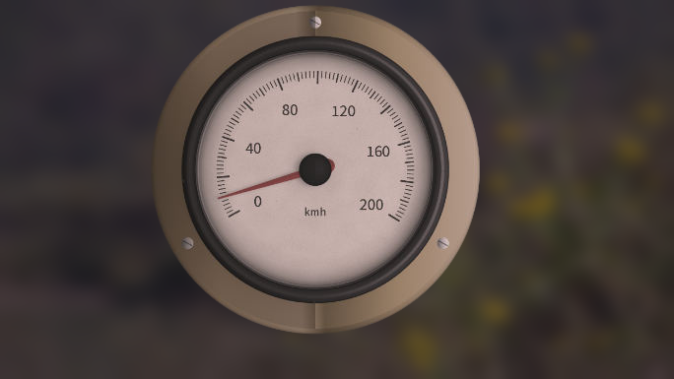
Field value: 10 km/h
